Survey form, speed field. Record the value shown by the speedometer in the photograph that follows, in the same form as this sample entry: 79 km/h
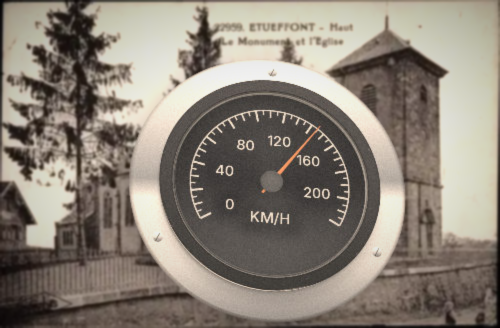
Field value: 145 km/h
